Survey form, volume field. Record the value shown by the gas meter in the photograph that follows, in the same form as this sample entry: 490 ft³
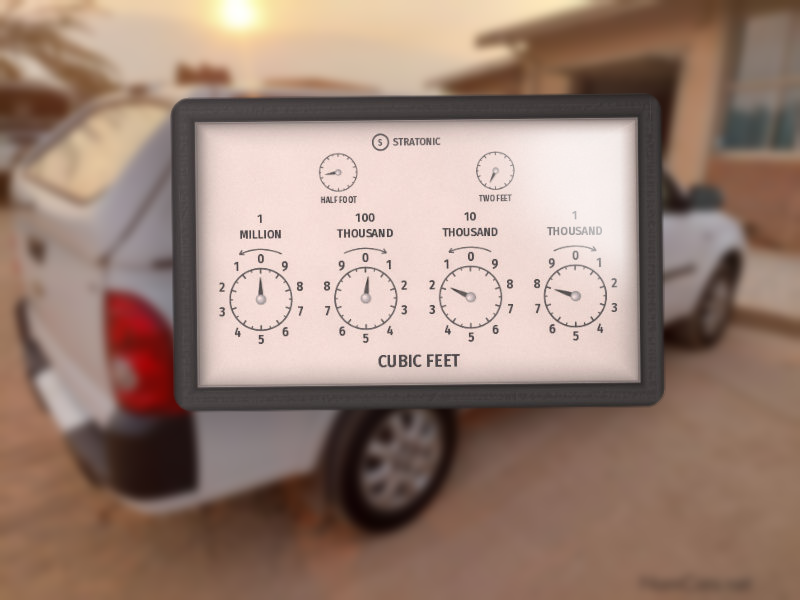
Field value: 1800 ft³
